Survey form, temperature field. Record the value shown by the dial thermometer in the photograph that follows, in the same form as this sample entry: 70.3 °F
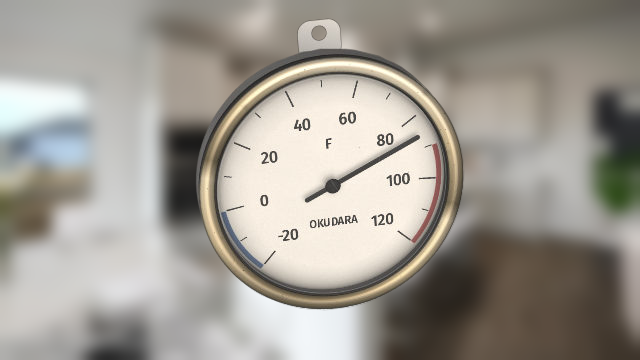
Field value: 85 °F
